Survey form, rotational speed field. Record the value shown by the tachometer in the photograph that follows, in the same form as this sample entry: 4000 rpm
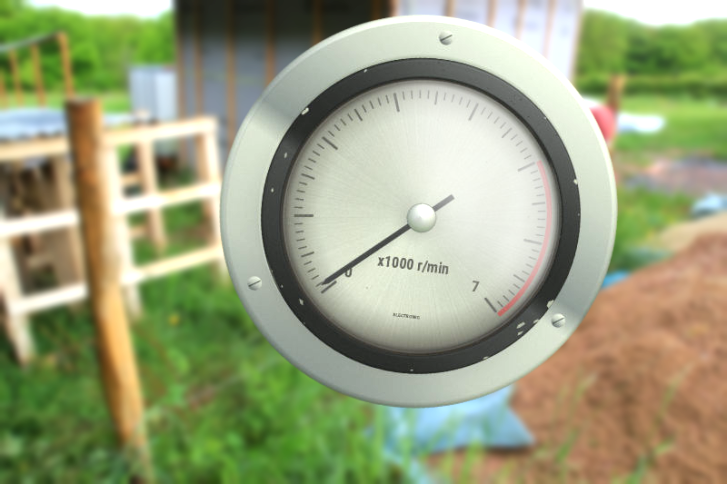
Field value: 100 rpm
